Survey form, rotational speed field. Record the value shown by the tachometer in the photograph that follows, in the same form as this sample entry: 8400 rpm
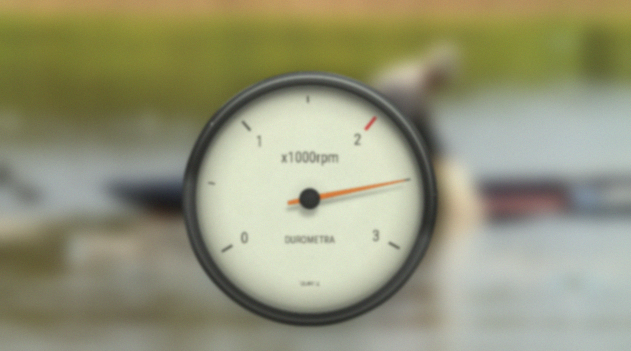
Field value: 2500 rpm
